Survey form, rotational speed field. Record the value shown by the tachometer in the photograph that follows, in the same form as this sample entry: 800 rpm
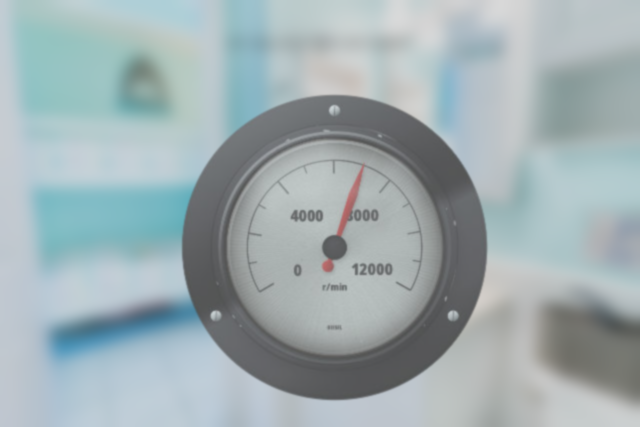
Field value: 7000 rpm
